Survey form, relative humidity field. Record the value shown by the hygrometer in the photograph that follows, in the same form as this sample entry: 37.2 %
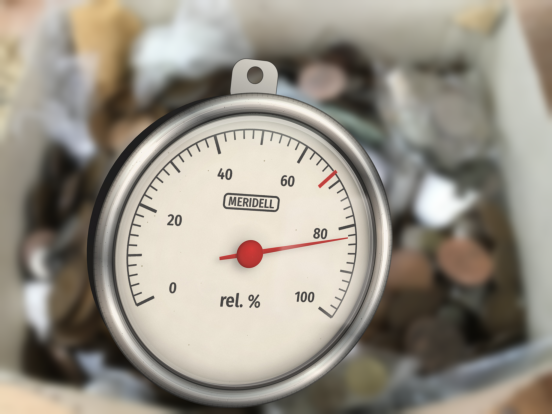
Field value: 82 %
